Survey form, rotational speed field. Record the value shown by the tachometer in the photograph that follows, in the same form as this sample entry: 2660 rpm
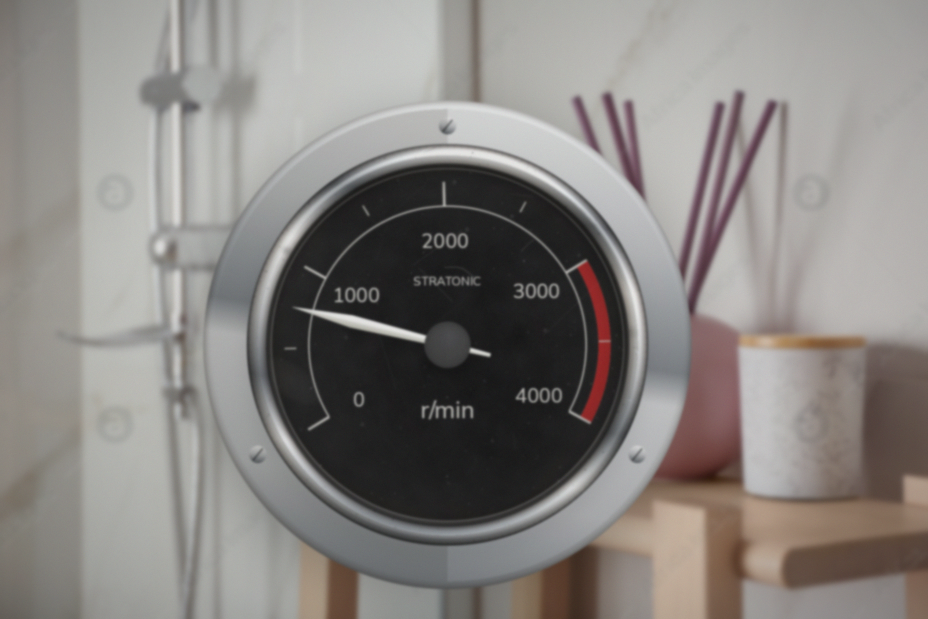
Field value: 750 rpm
